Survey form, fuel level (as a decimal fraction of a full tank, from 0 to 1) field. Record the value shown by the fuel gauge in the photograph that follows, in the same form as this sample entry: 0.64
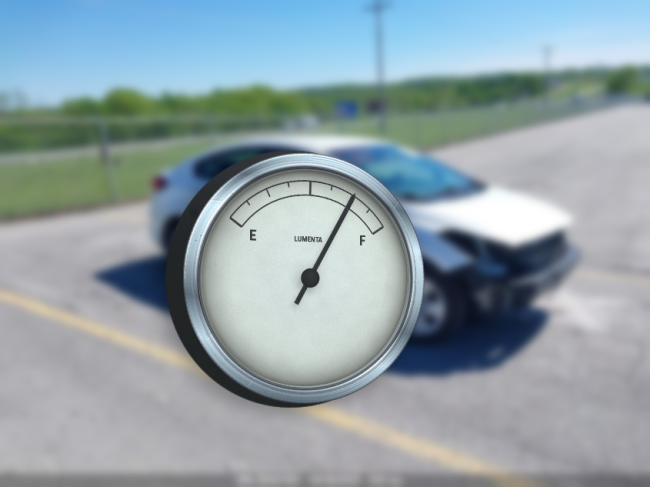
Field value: 0.75
